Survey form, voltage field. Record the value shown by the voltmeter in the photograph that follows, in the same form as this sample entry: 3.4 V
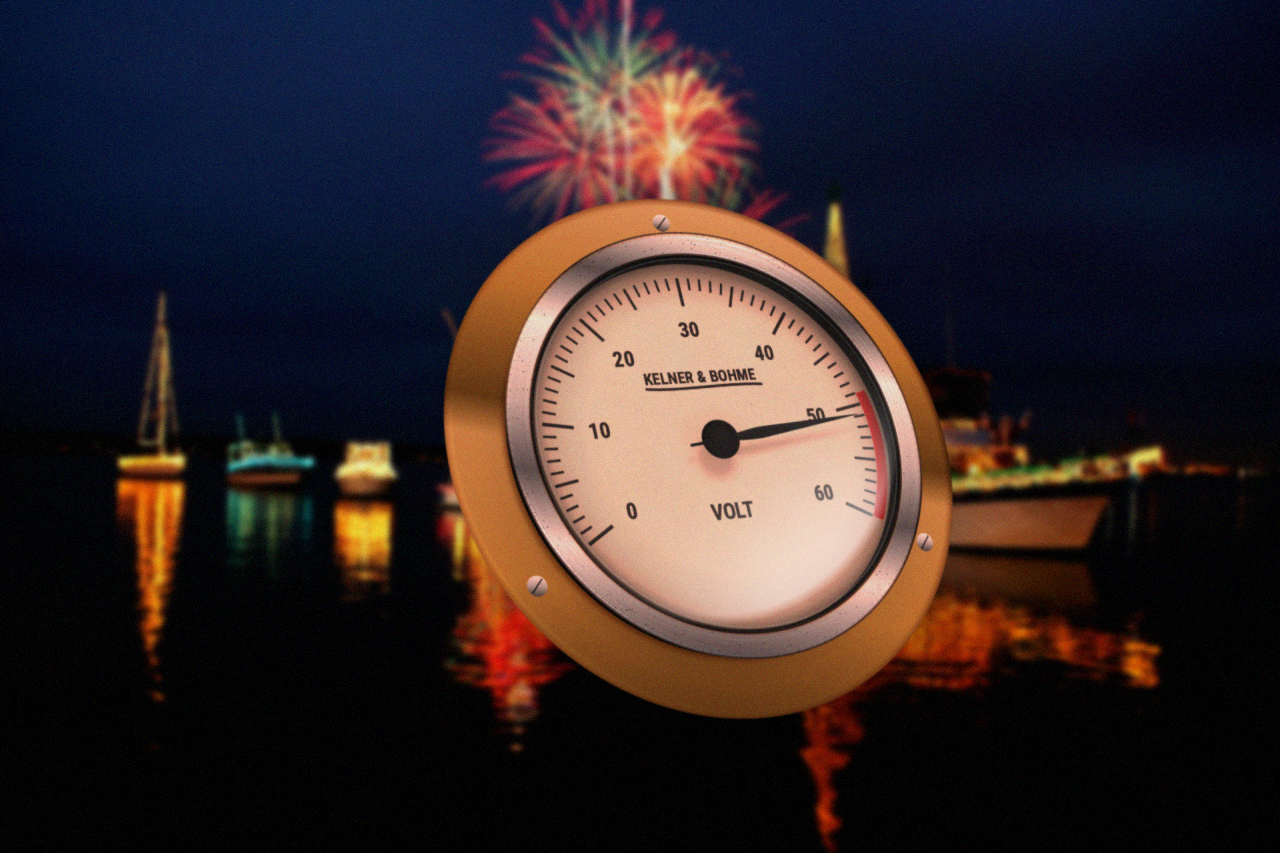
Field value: 51 V
